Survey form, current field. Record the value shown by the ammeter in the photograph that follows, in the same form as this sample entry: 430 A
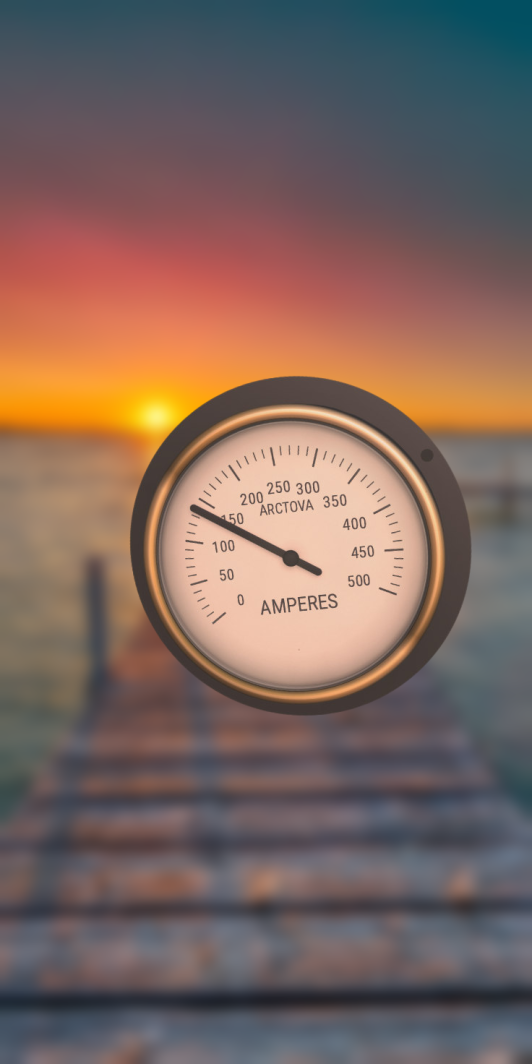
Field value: 140 A
